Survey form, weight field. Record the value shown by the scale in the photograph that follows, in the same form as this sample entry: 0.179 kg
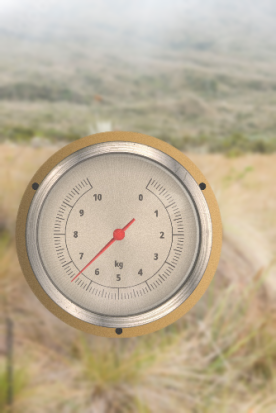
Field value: 6.5 kg
